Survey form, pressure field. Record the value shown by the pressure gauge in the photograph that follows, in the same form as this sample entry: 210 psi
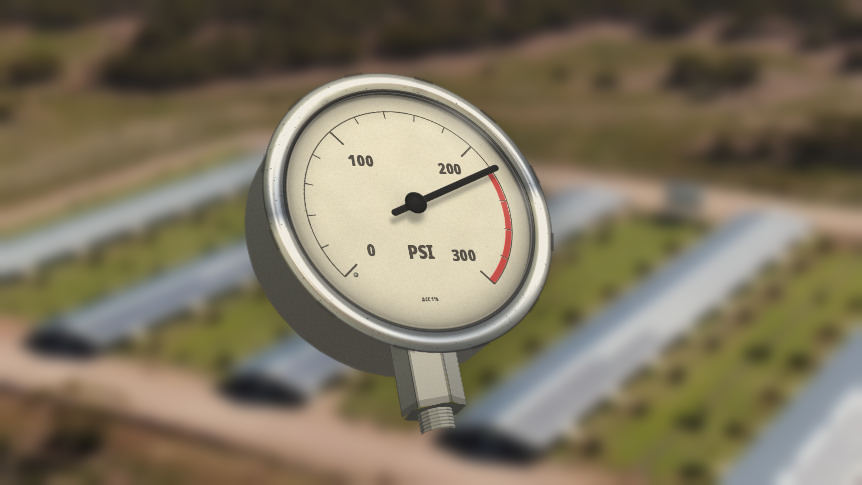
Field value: 220 psi
